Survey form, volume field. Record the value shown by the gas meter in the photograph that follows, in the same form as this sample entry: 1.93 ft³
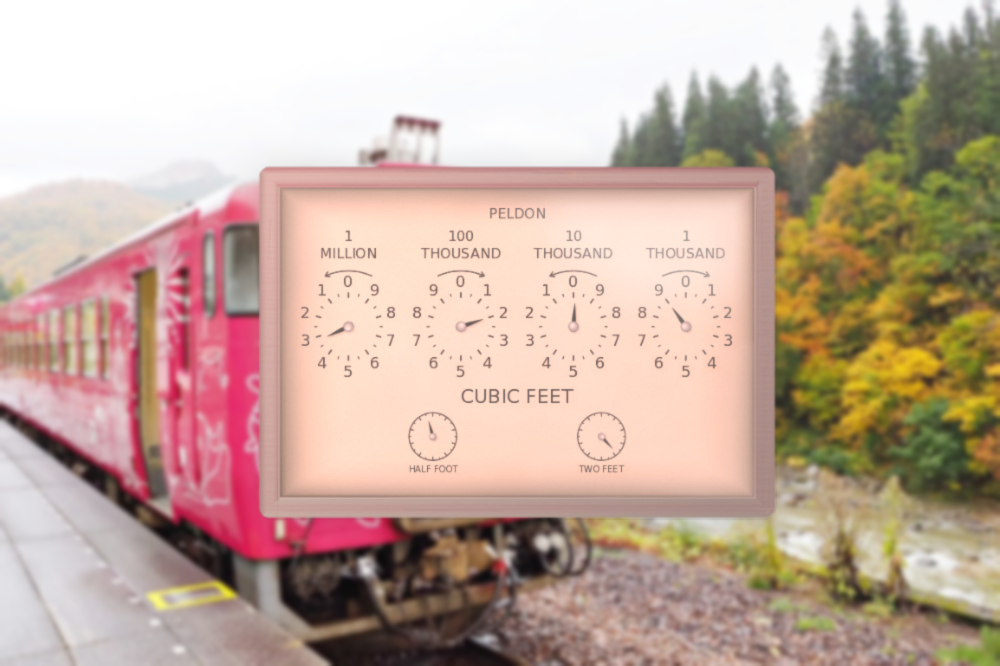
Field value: 319900 ft³
